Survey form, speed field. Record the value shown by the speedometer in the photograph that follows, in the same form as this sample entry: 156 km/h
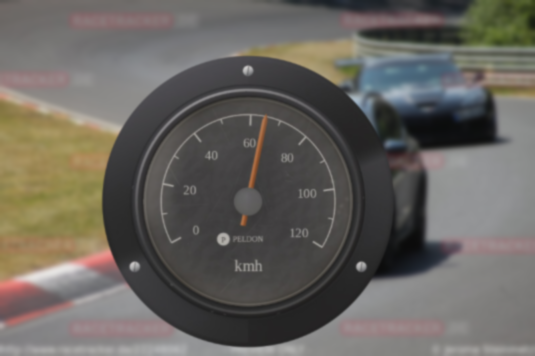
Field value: 65 km/h
